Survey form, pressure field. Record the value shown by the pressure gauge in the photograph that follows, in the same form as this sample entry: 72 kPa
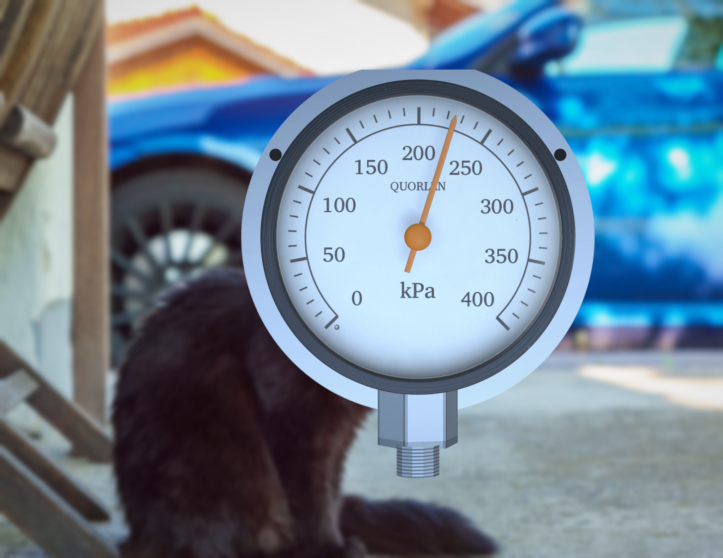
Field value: 225 kPa
